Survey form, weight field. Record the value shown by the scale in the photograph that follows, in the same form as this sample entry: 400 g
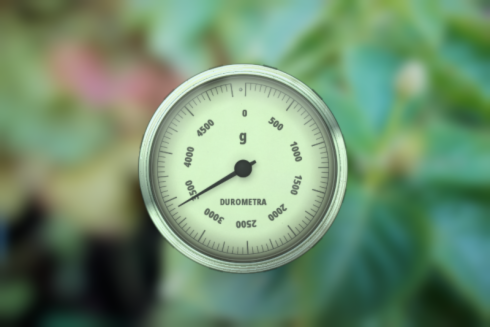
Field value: 3400 g
